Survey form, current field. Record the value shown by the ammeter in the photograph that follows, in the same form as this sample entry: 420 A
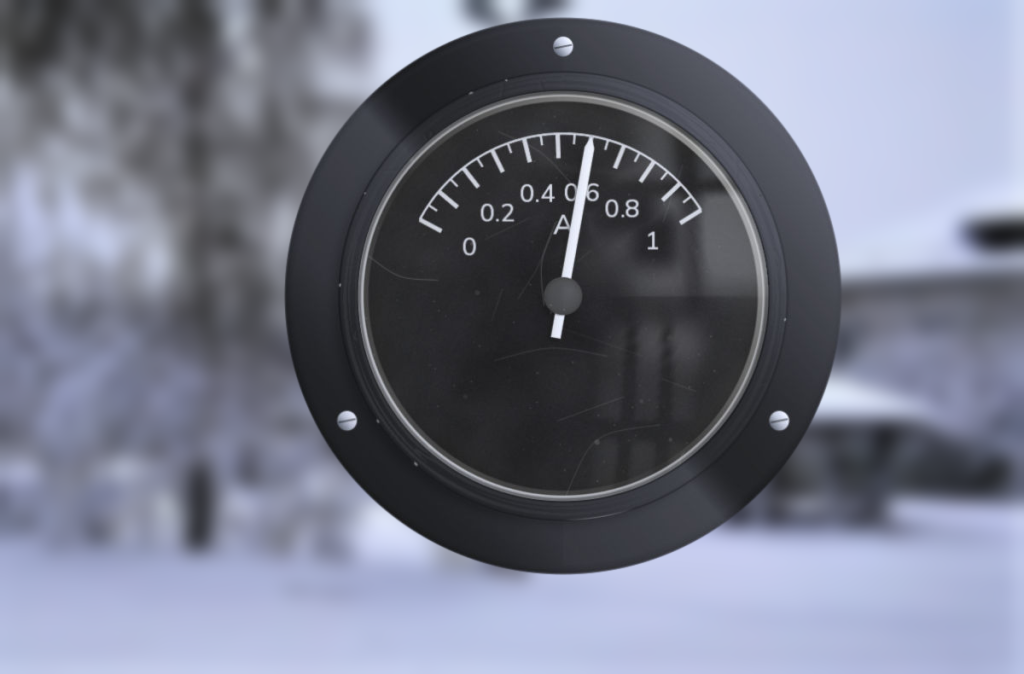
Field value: 0.6 A
